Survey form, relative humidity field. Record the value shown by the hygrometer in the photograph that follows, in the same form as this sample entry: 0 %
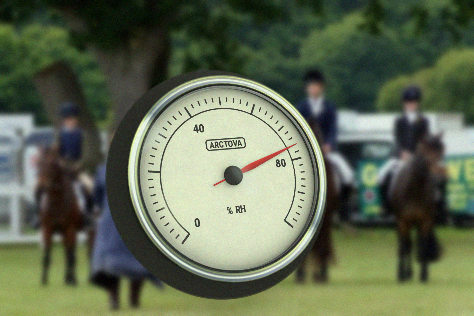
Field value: 76 %
